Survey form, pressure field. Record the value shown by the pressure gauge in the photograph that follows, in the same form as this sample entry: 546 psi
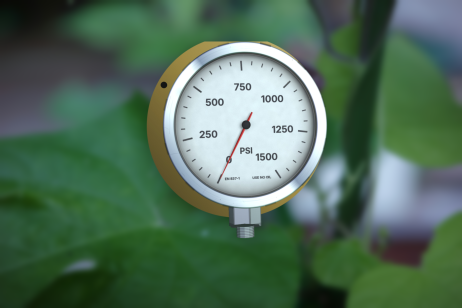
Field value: 0 psi
